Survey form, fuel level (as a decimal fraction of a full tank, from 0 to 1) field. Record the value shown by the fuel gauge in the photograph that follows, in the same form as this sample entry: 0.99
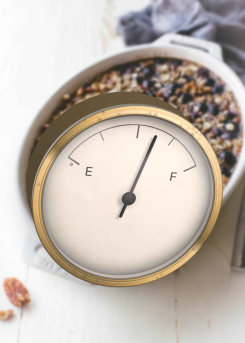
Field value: 0.625
